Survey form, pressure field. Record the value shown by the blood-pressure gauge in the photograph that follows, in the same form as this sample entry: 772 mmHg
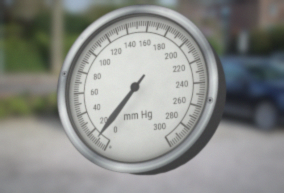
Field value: 10 mmHg
